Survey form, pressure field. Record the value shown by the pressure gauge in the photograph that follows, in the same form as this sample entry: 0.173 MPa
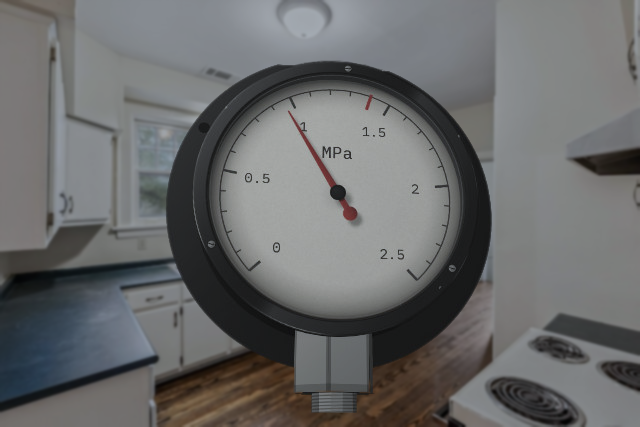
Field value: 0.95 MPa
